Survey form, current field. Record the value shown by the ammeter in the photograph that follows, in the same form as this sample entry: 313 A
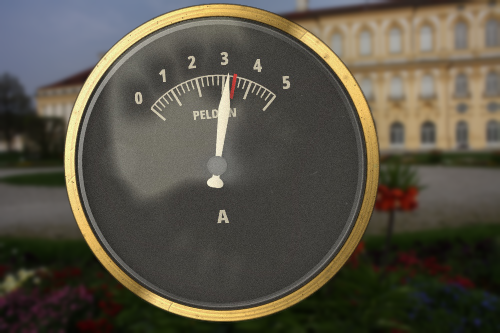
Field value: 3.2 A
